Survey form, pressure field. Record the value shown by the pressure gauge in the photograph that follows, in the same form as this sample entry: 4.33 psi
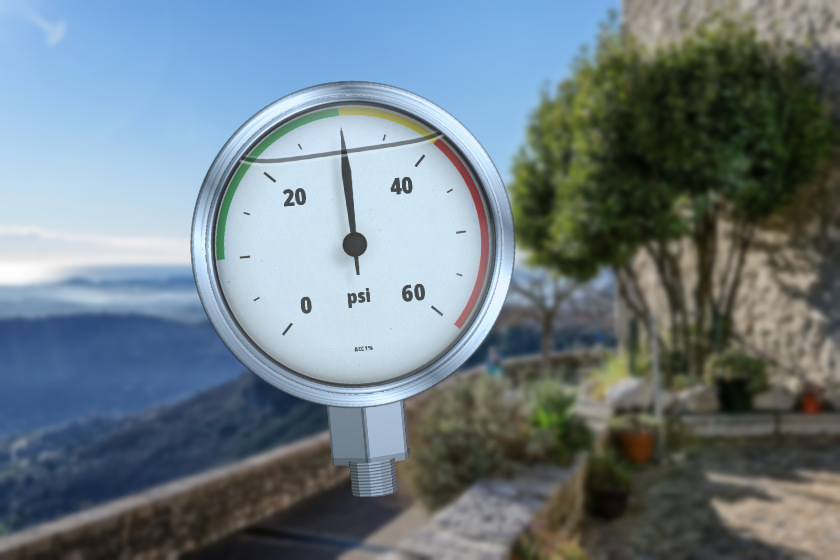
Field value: 30 psi
